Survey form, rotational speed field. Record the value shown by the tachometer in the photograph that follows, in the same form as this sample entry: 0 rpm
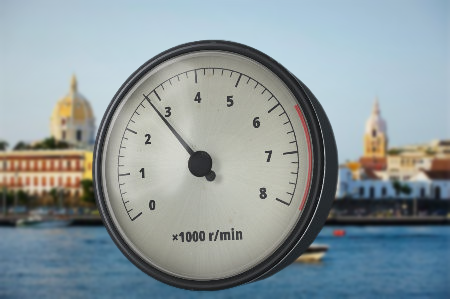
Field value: 2800 rpm
